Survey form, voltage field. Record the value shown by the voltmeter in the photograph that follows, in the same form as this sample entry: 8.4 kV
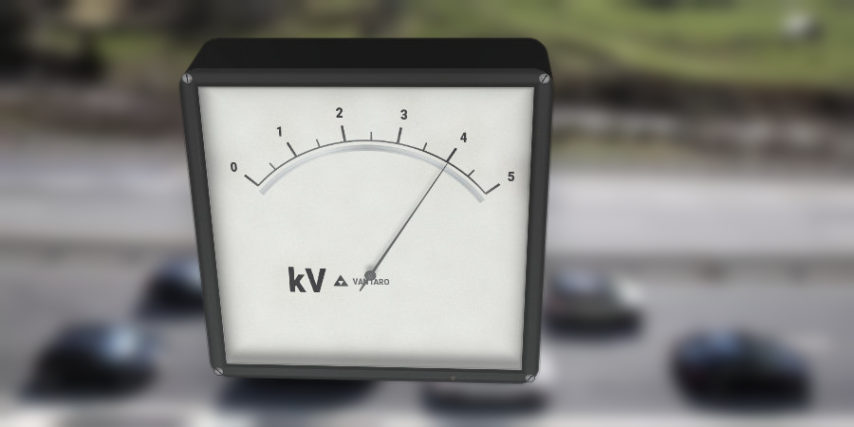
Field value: 4 kV
